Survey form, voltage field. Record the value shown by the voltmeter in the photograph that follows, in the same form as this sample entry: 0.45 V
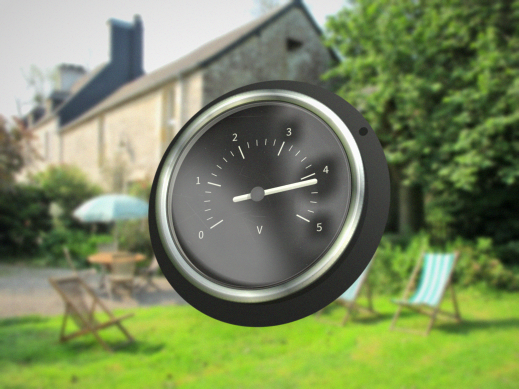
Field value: 4.2 V
